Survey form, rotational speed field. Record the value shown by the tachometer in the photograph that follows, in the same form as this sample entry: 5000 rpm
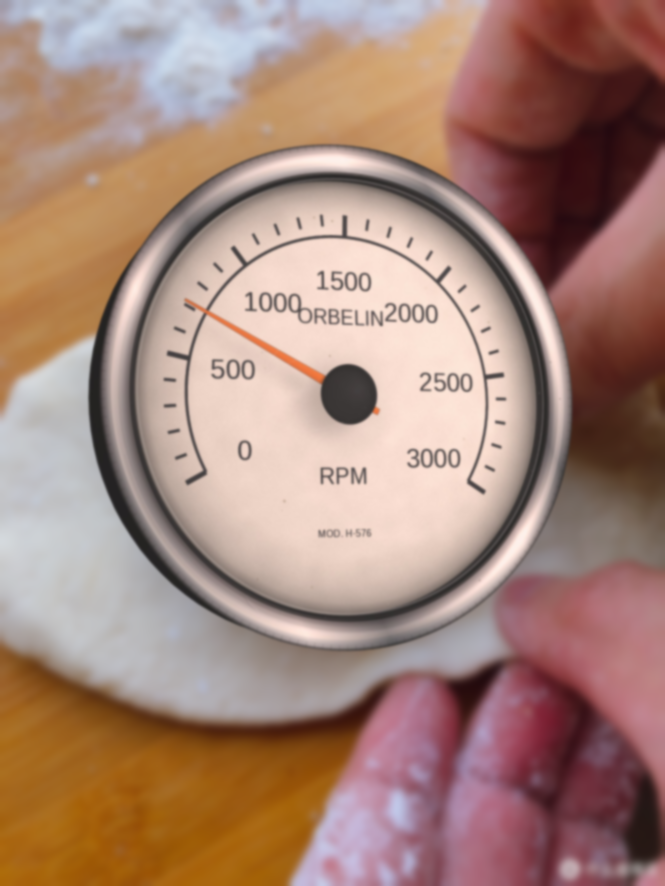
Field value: 700 rpm
